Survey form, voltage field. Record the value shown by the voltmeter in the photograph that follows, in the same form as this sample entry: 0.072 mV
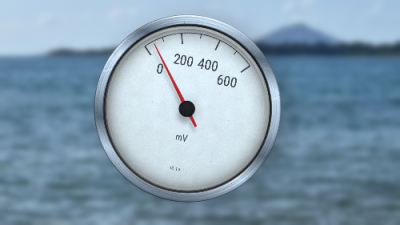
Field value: 50 mV
